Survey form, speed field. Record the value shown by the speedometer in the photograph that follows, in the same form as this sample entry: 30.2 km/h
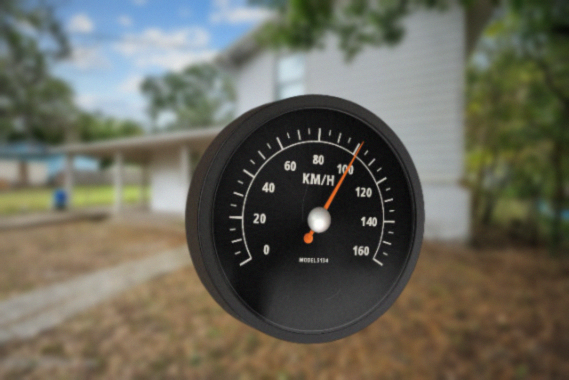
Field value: 100 km/h
